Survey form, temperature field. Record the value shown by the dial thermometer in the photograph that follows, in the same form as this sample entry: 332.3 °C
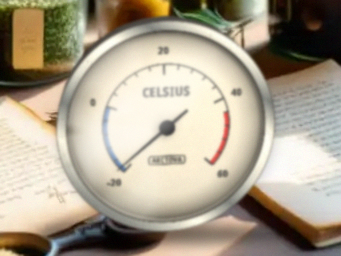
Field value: -18 °C
